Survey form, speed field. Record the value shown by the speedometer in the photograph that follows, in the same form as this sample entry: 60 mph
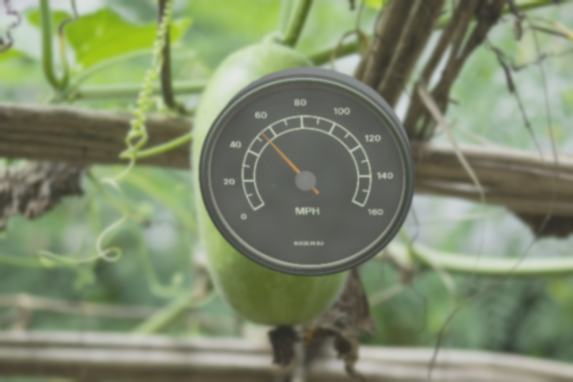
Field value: 55 mph
